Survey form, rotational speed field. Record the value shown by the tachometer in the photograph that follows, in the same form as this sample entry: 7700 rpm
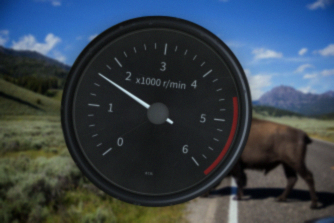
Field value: 1600 rpm
